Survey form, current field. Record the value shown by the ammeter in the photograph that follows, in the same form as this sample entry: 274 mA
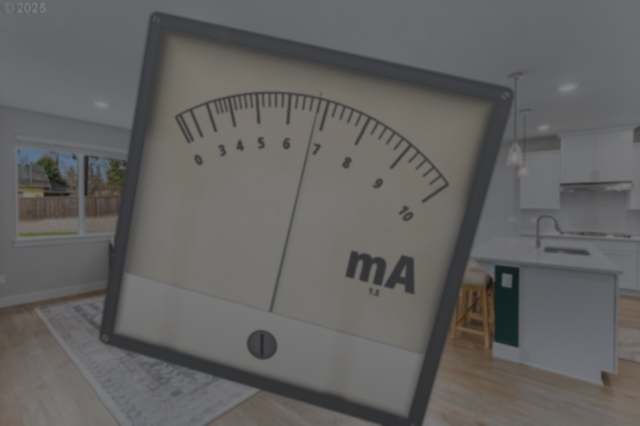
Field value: 6.8 mA
